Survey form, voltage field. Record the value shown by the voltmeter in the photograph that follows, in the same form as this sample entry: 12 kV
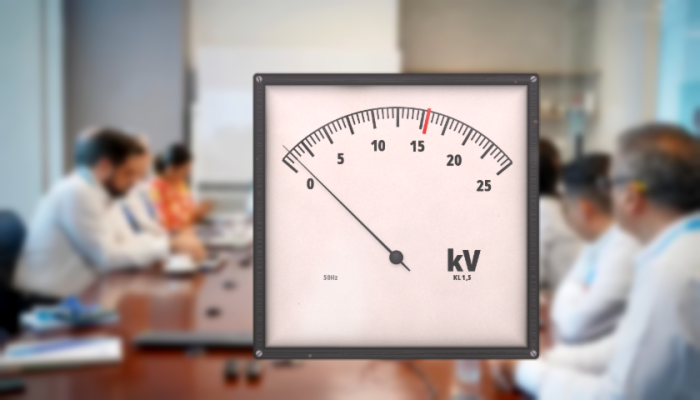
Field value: 1 kV
